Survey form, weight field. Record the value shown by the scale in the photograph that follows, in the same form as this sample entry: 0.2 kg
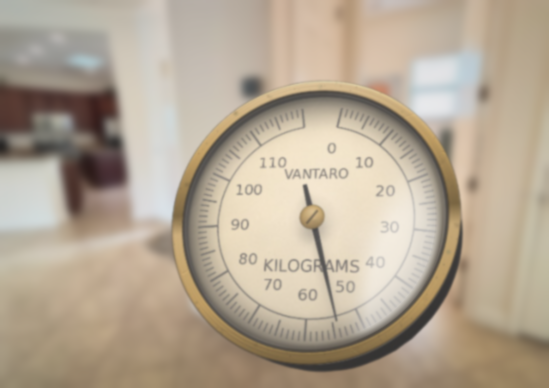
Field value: 54 kg
